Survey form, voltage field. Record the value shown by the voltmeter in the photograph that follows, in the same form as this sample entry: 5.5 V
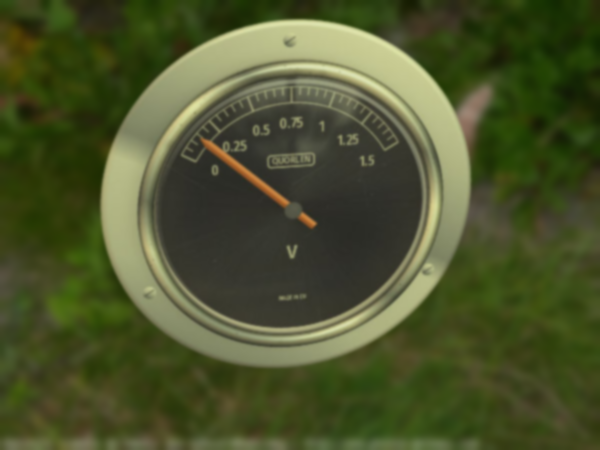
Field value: 0.15 V
